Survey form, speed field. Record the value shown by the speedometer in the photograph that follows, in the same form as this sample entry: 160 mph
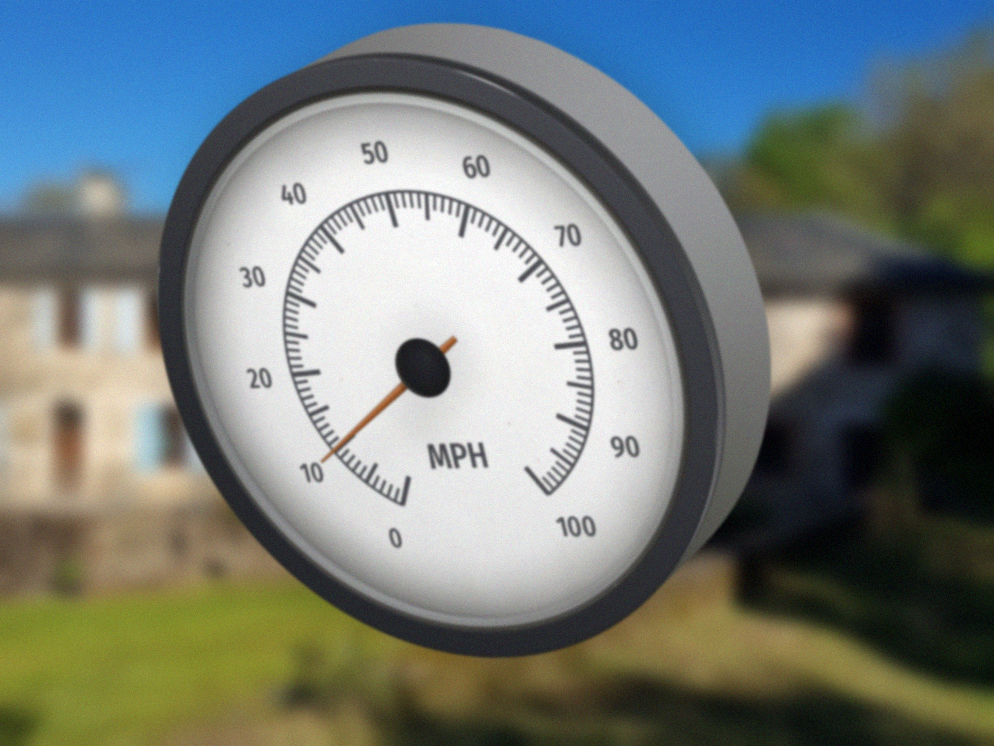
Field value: 10 mph
